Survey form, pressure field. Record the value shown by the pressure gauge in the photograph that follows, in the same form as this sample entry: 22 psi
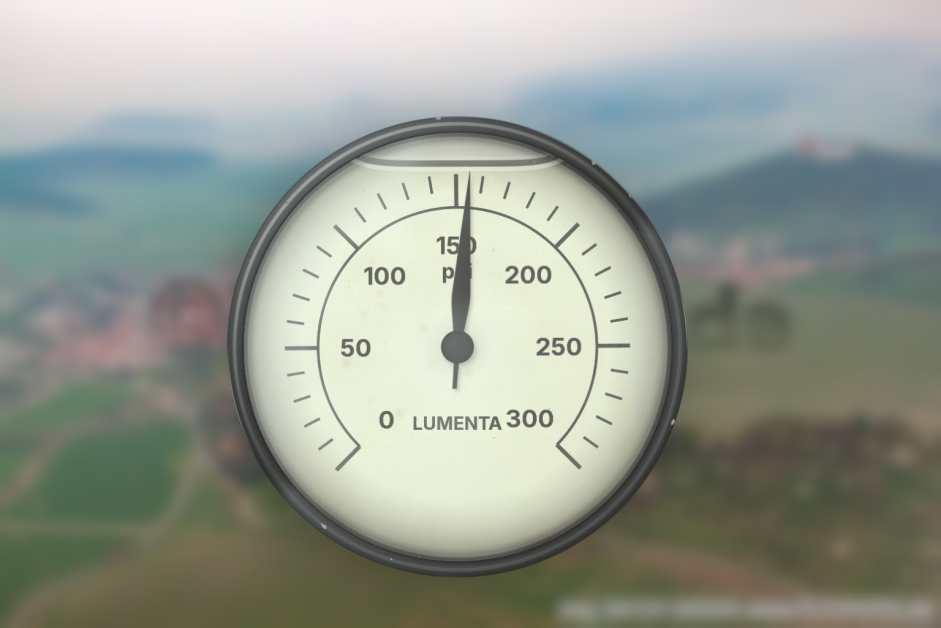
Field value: 155 psi
